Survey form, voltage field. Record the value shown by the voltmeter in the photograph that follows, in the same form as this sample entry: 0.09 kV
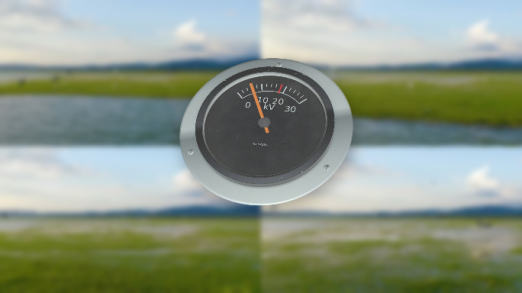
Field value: 6 kV
